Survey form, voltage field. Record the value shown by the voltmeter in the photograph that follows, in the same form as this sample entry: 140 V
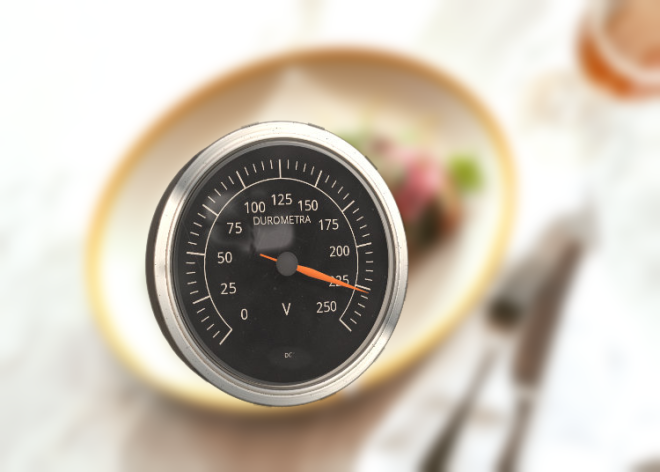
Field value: 227.5 V
